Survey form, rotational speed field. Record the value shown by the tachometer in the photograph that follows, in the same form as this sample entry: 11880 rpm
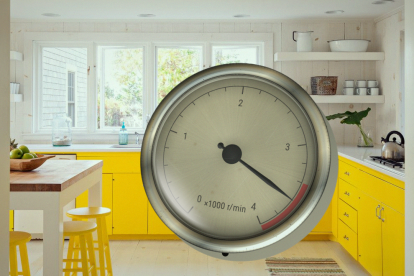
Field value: 3600 rpm
